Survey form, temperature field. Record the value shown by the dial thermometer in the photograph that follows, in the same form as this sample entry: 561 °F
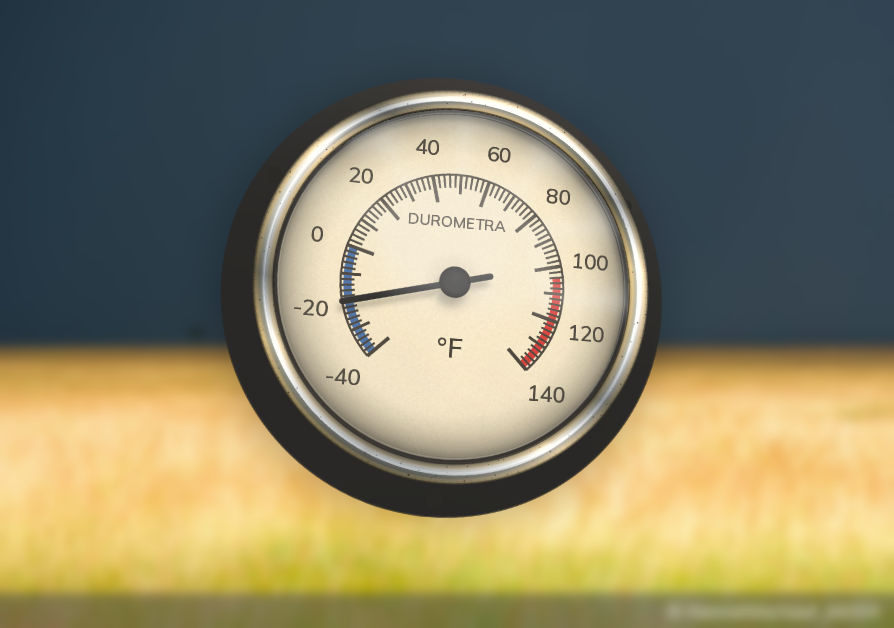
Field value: -20 °F
